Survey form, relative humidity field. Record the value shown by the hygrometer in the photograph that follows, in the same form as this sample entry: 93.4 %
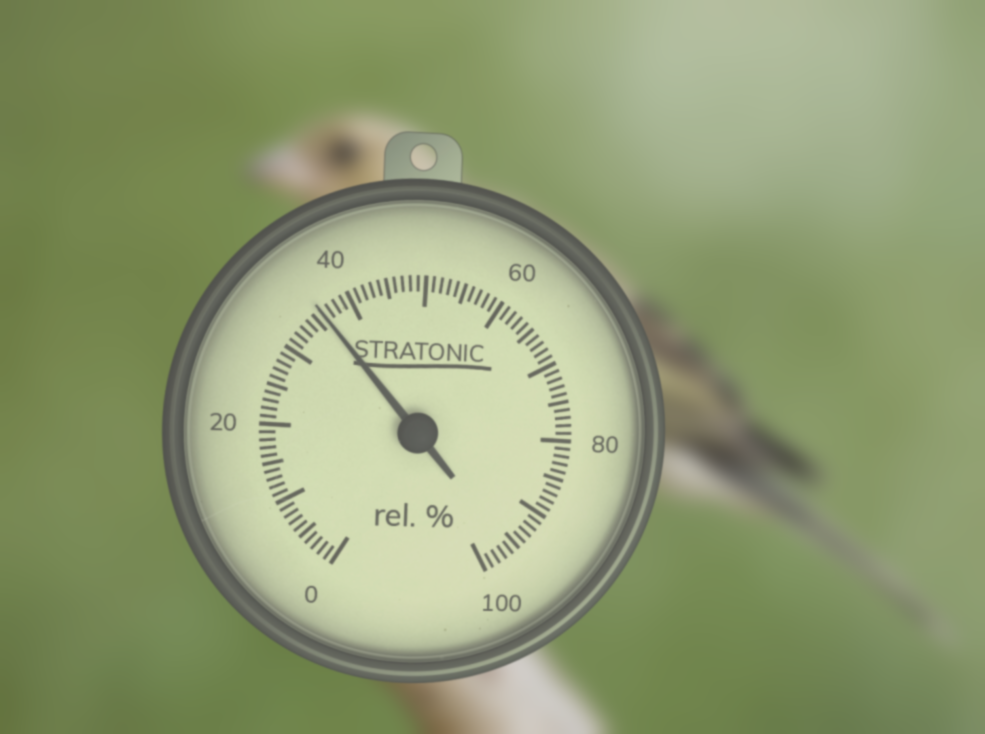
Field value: 36 %
